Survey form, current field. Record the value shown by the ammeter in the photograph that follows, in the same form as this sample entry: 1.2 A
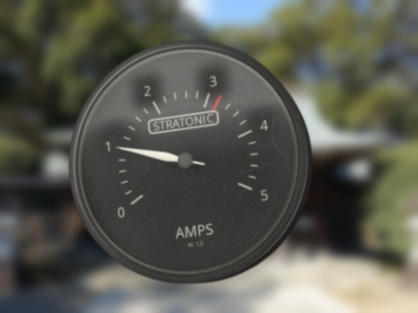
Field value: 1 A
